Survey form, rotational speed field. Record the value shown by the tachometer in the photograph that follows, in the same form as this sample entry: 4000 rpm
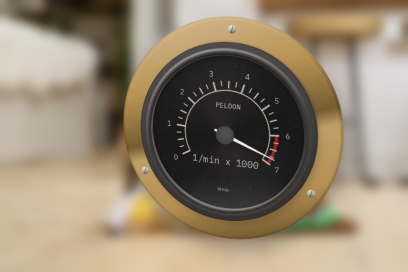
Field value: 6750 rpm
